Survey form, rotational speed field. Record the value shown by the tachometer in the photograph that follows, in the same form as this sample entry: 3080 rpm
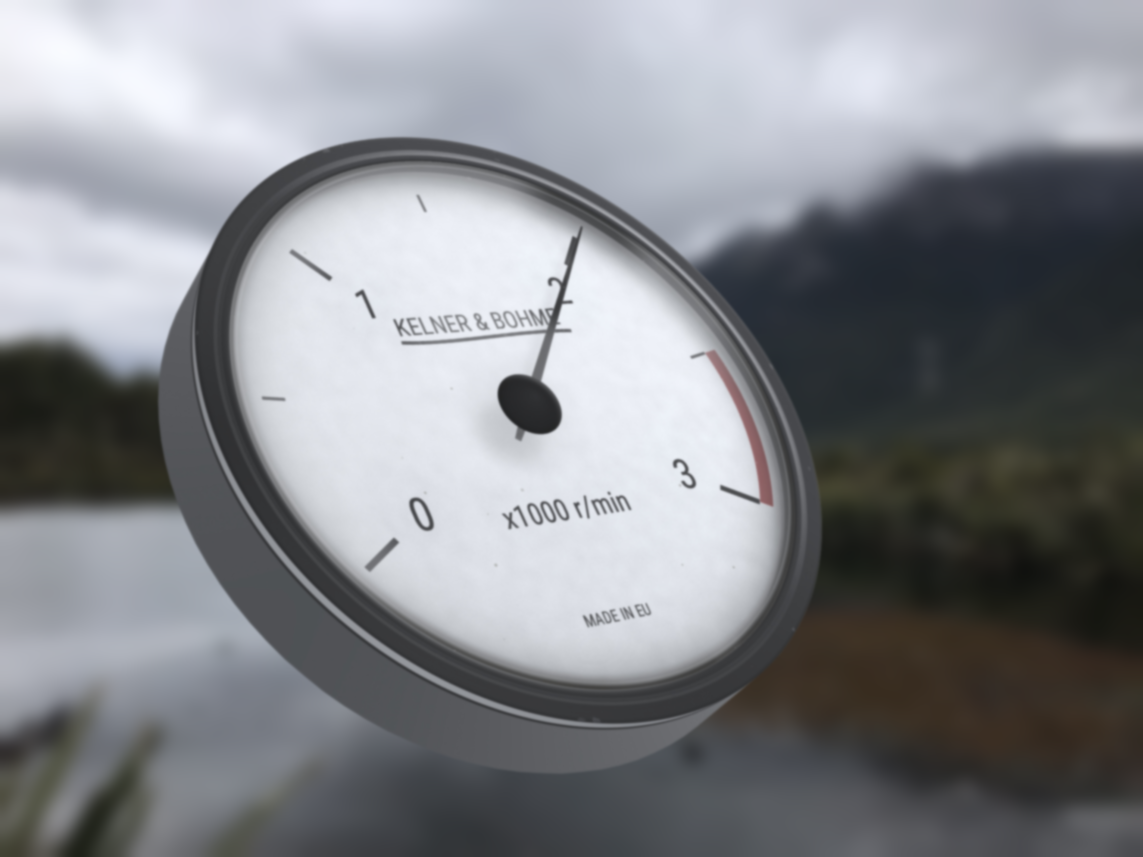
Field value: 2000 rpm
